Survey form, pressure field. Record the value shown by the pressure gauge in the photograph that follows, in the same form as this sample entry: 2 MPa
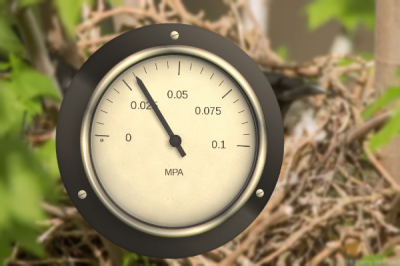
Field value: 0.03 MPa
